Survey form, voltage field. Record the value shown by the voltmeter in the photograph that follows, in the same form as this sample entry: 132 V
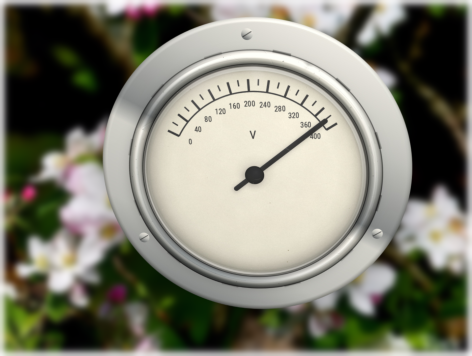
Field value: 380 V
